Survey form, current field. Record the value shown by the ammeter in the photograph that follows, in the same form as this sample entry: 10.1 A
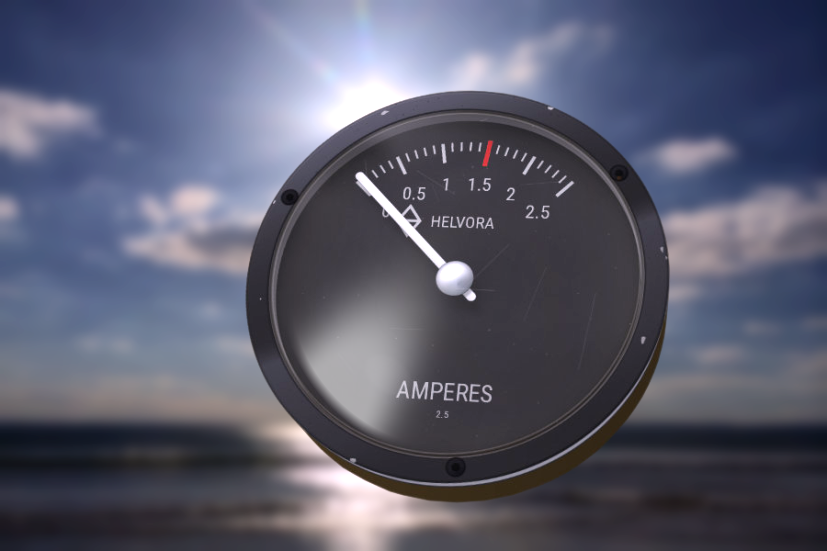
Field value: 0.05 A
